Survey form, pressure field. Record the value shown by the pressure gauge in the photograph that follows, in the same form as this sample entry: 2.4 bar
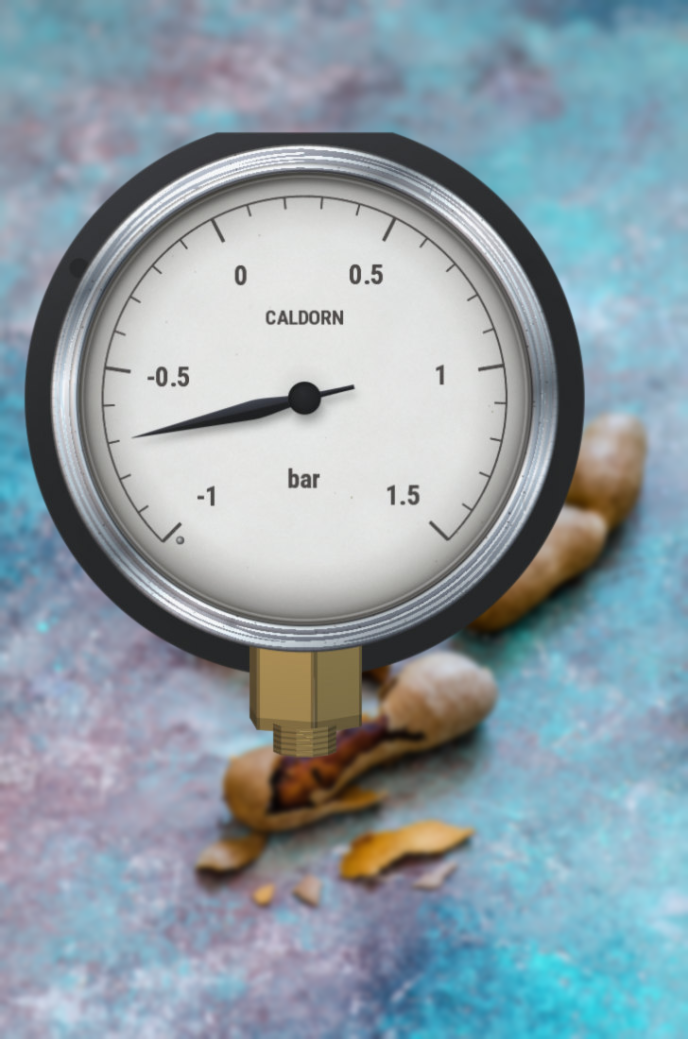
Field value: -0.7 bar
